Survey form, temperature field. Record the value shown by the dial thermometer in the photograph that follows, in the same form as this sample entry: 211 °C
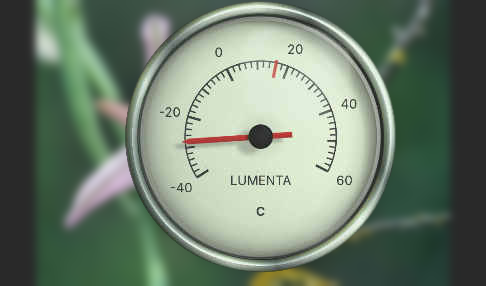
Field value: -28 °C
